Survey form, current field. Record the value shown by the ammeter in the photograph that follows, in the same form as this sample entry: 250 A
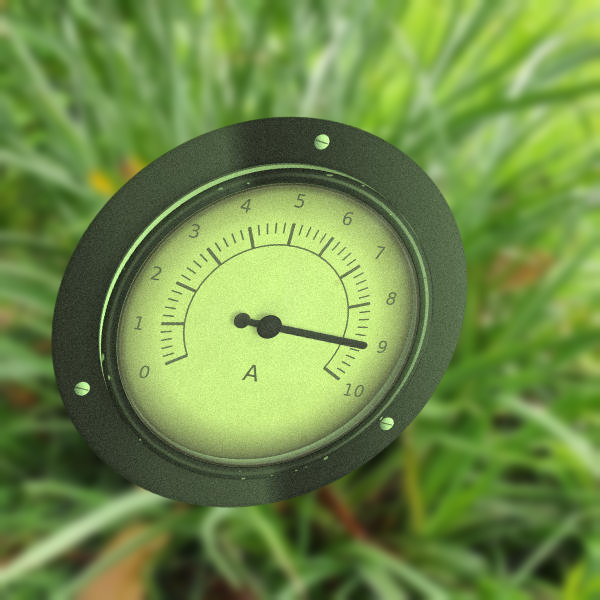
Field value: 9 A
